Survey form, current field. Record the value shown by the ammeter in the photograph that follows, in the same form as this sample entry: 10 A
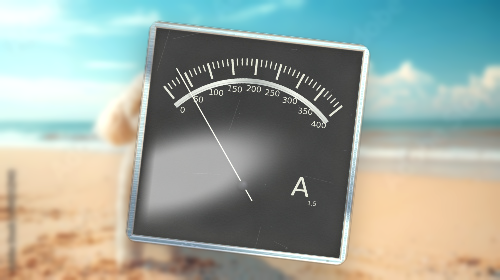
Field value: 40 A
